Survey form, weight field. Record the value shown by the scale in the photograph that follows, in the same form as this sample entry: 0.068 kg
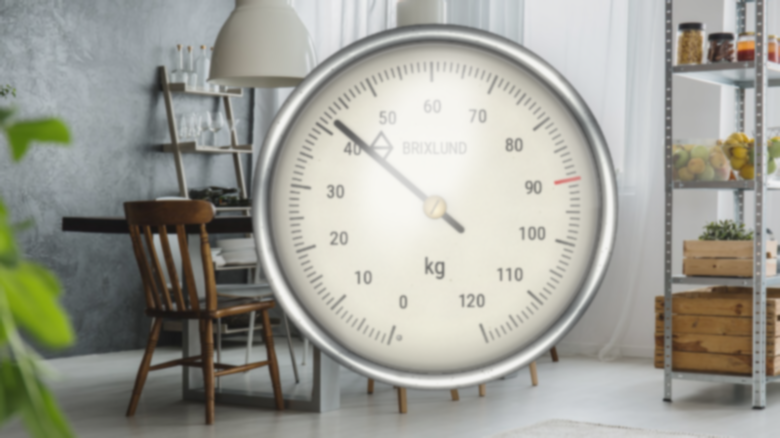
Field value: 42 kg
